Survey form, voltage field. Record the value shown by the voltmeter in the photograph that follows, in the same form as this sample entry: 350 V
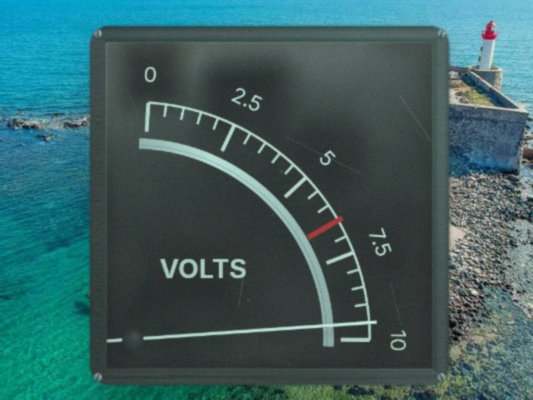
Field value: 9.5 V
